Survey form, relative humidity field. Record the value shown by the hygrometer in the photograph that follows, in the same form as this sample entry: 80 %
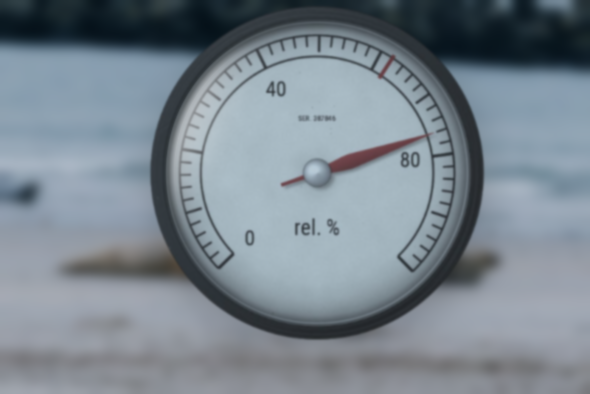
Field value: 76 %
